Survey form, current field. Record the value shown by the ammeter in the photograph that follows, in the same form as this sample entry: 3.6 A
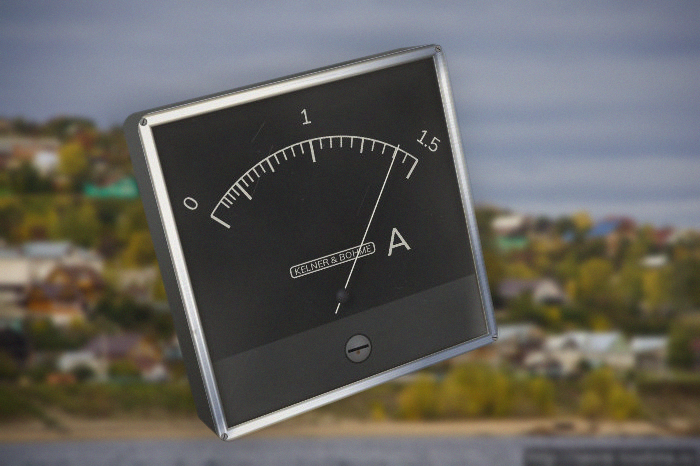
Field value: 1.4 A
